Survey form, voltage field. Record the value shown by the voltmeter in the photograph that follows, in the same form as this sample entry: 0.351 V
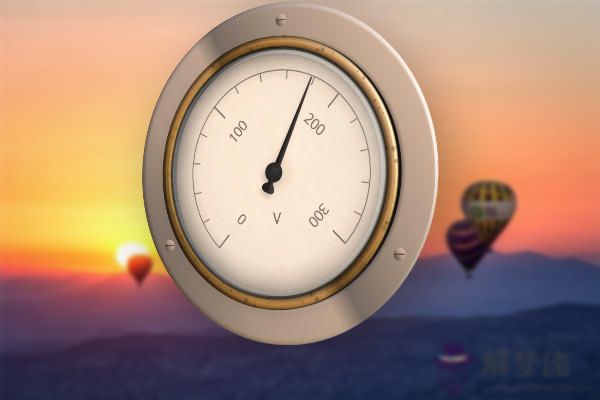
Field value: 180 V
